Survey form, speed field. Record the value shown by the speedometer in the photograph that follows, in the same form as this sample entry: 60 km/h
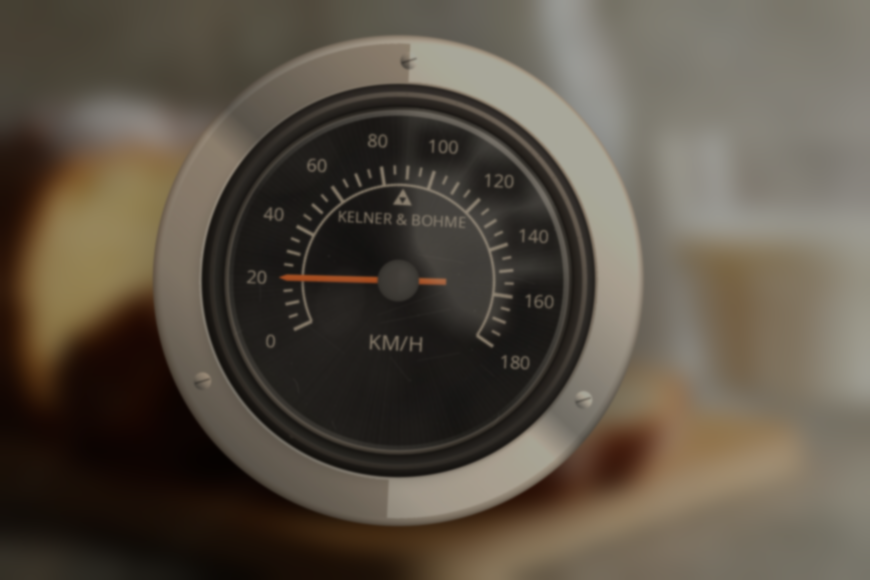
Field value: 20 km/h
